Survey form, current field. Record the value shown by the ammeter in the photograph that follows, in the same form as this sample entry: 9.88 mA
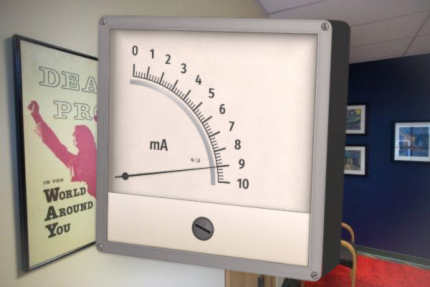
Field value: 9 mA
